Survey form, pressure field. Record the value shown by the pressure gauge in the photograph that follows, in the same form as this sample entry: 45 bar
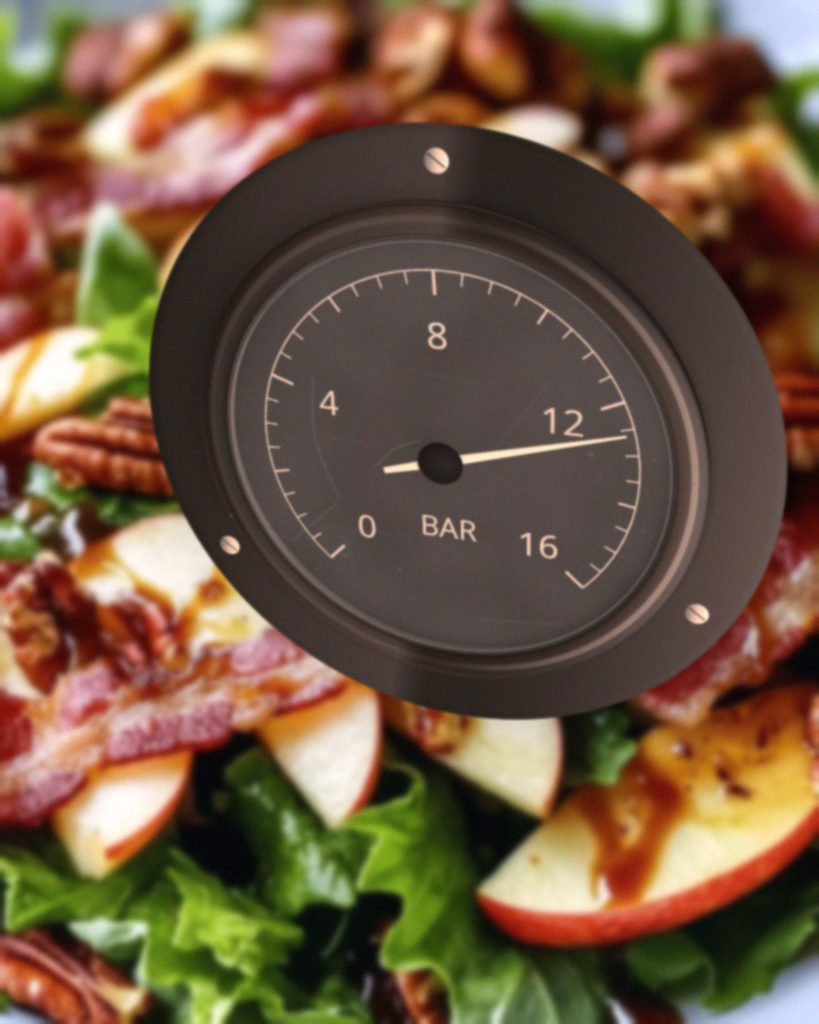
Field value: 12.5 bar
